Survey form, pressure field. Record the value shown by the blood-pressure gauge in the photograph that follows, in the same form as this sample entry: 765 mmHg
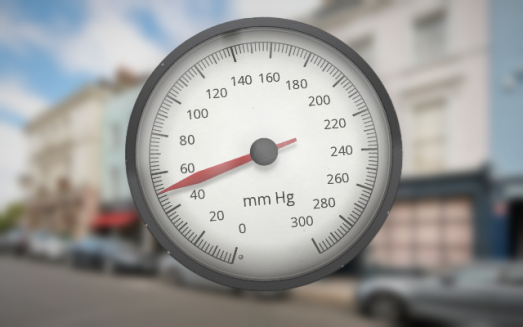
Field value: 50 mmHg
